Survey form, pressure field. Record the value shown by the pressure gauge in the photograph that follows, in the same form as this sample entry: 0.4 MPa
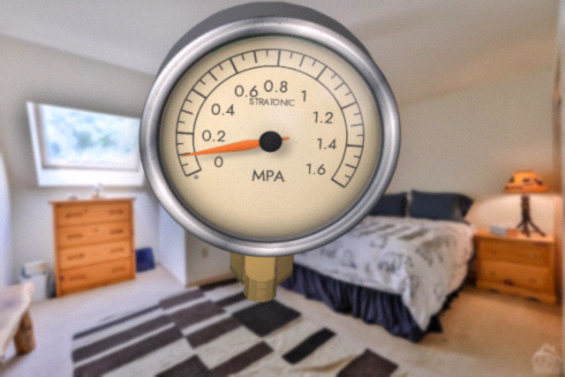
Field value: 0.1 MPa
